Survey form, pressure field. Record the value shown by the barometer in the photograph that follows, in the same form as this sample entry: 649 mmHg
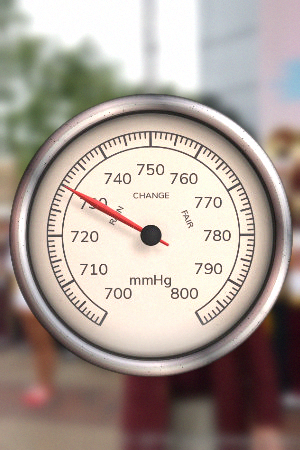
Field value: 730 mmHg
